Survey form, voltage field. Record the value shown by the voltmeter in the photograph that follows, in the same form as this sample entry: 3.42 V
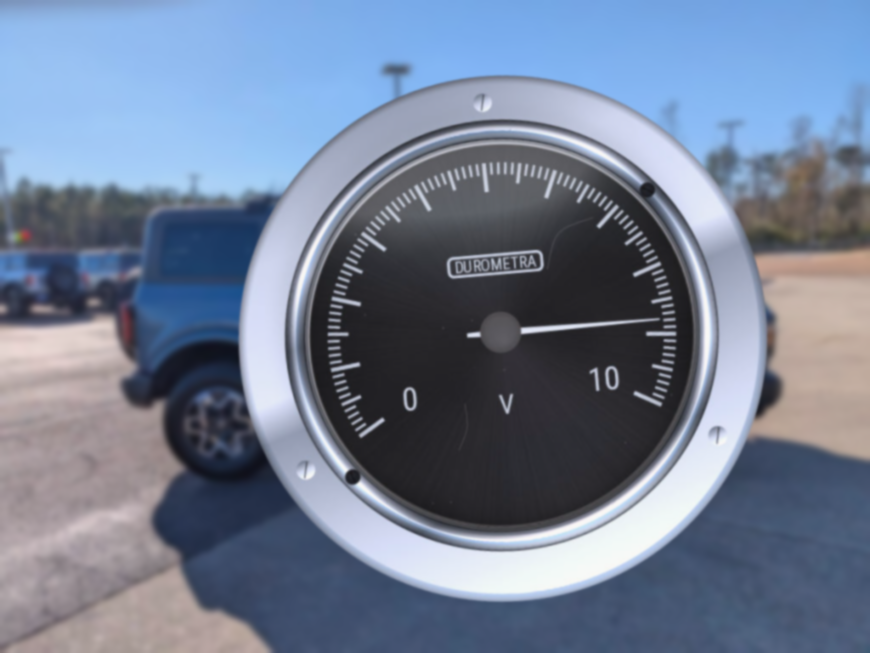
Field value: 8.8 V
